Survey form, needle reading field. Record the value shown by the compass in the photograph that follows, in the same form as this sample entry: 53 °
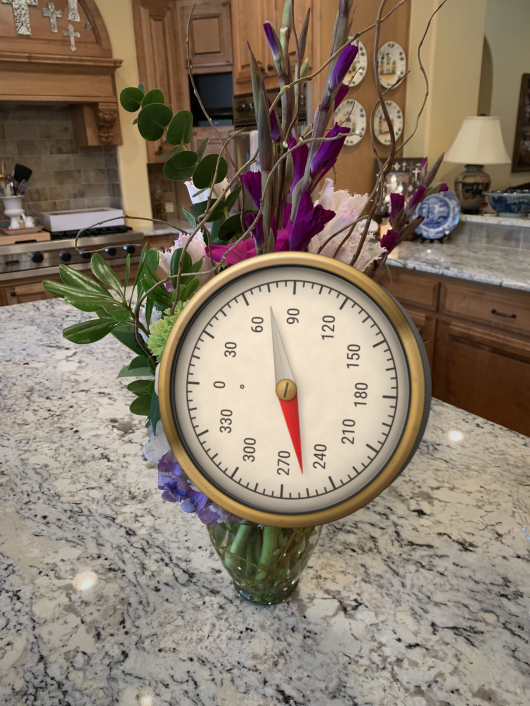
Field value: 255 °
